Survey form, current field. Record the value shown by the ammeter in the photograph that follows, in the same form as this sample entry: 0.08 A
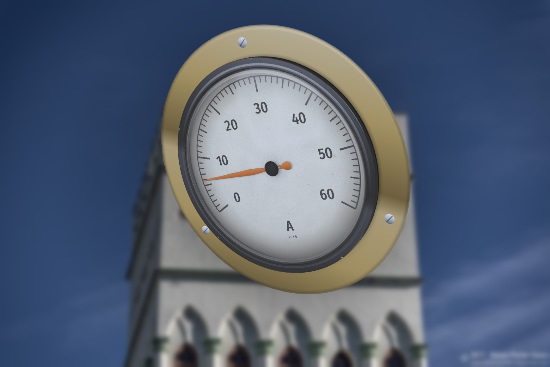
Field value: 6 A
